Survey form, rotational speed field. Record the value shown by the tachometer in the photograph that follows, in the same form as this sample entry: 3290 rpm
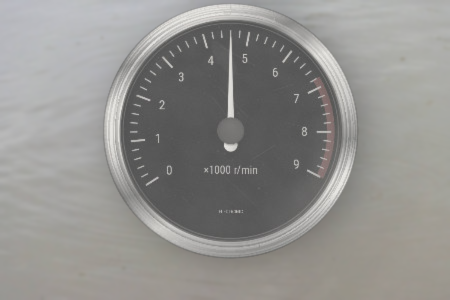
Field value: 4600 rpm
